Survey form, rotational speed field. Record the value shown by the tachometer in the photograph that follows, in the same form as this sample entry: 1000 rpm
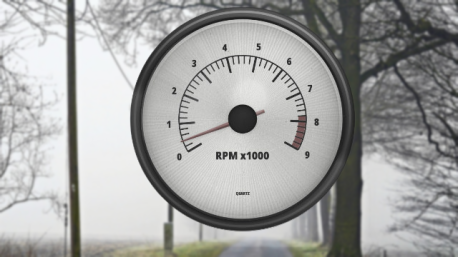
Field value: 400 rpm
